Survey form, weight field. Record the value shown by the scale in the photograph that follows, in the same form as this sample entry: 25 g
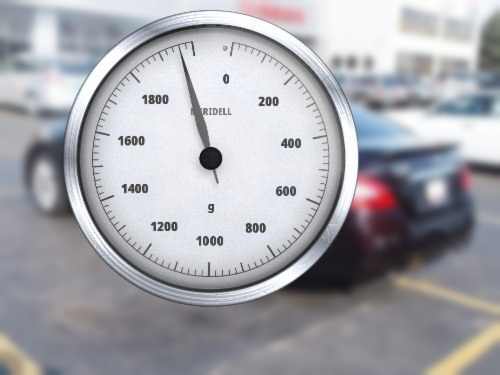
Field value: 1960 g
